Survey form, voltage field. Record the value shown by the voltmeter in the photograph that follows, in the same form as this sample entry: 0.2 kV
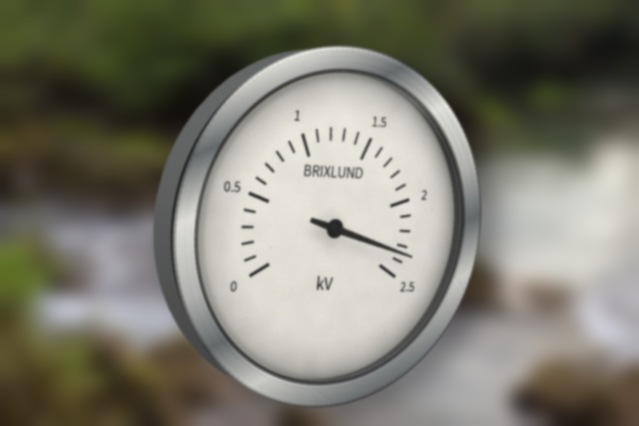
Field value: 2.35 kV
